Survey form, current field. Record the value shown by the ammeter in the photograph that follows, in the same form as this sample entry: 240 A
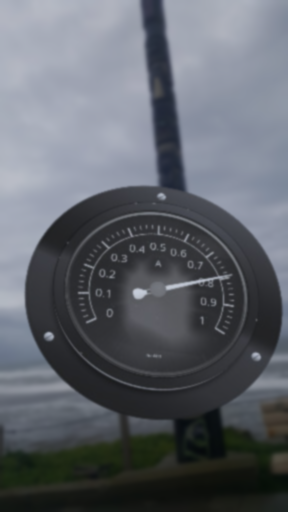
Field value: 0.8 A
